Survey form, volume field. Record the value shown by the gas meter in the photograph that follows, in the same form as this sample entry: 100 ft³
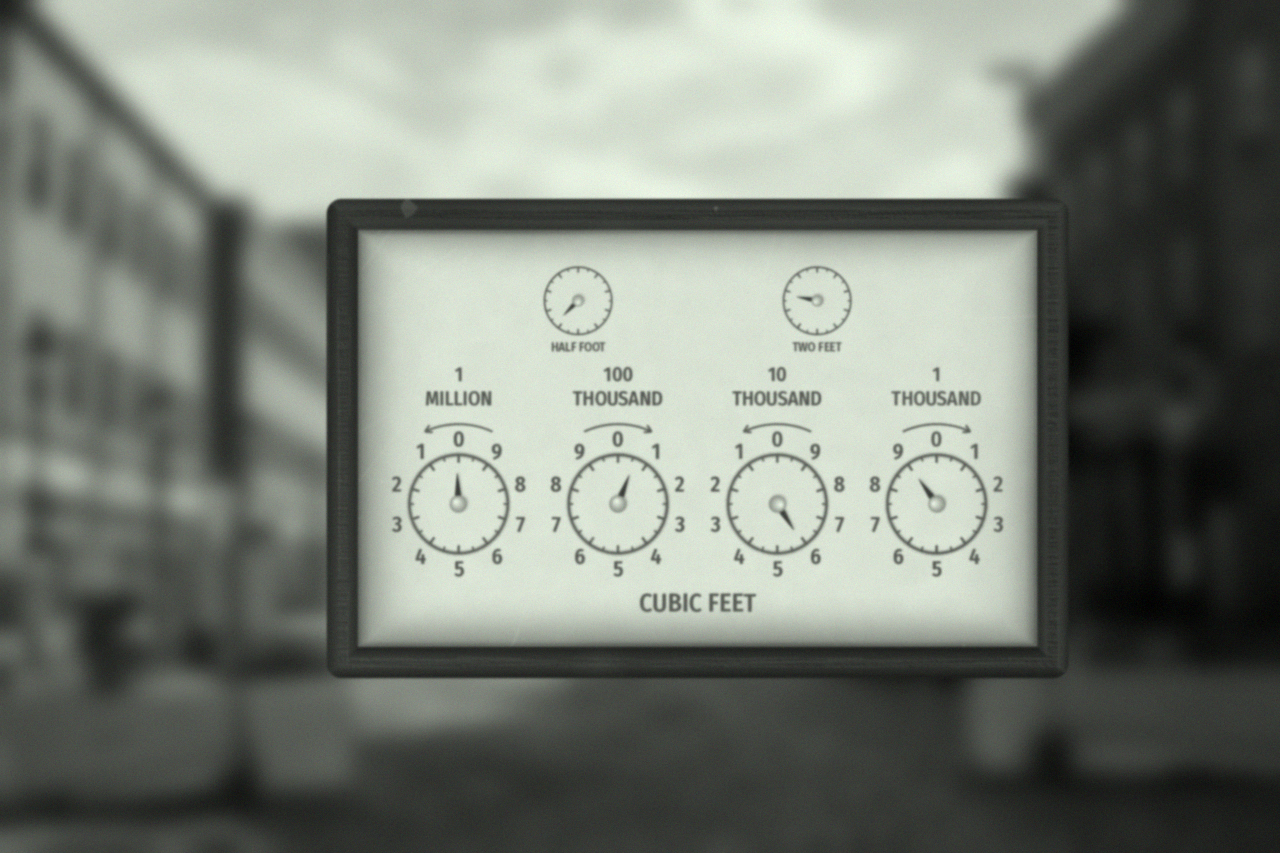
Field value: 5900 ft³
